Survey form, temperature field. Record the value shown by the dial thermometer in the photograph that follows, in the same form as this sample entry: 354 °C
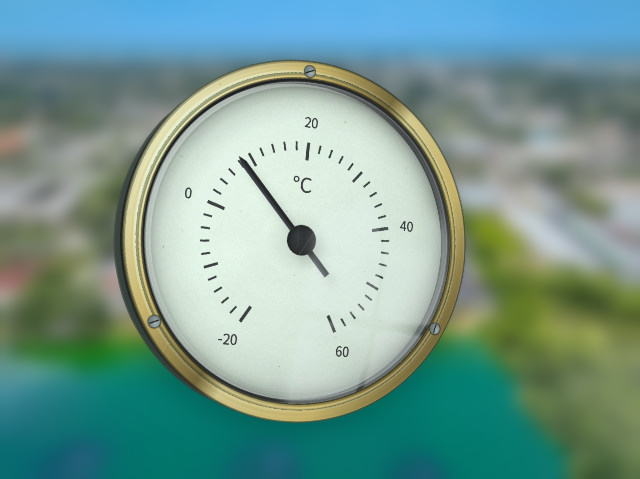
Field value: 8 °C
